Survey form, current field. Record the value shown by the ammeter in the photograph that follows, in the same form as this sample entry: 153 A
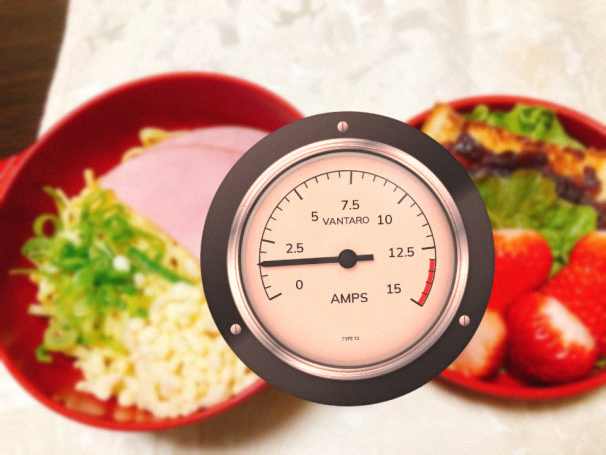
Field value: 1.5 A
